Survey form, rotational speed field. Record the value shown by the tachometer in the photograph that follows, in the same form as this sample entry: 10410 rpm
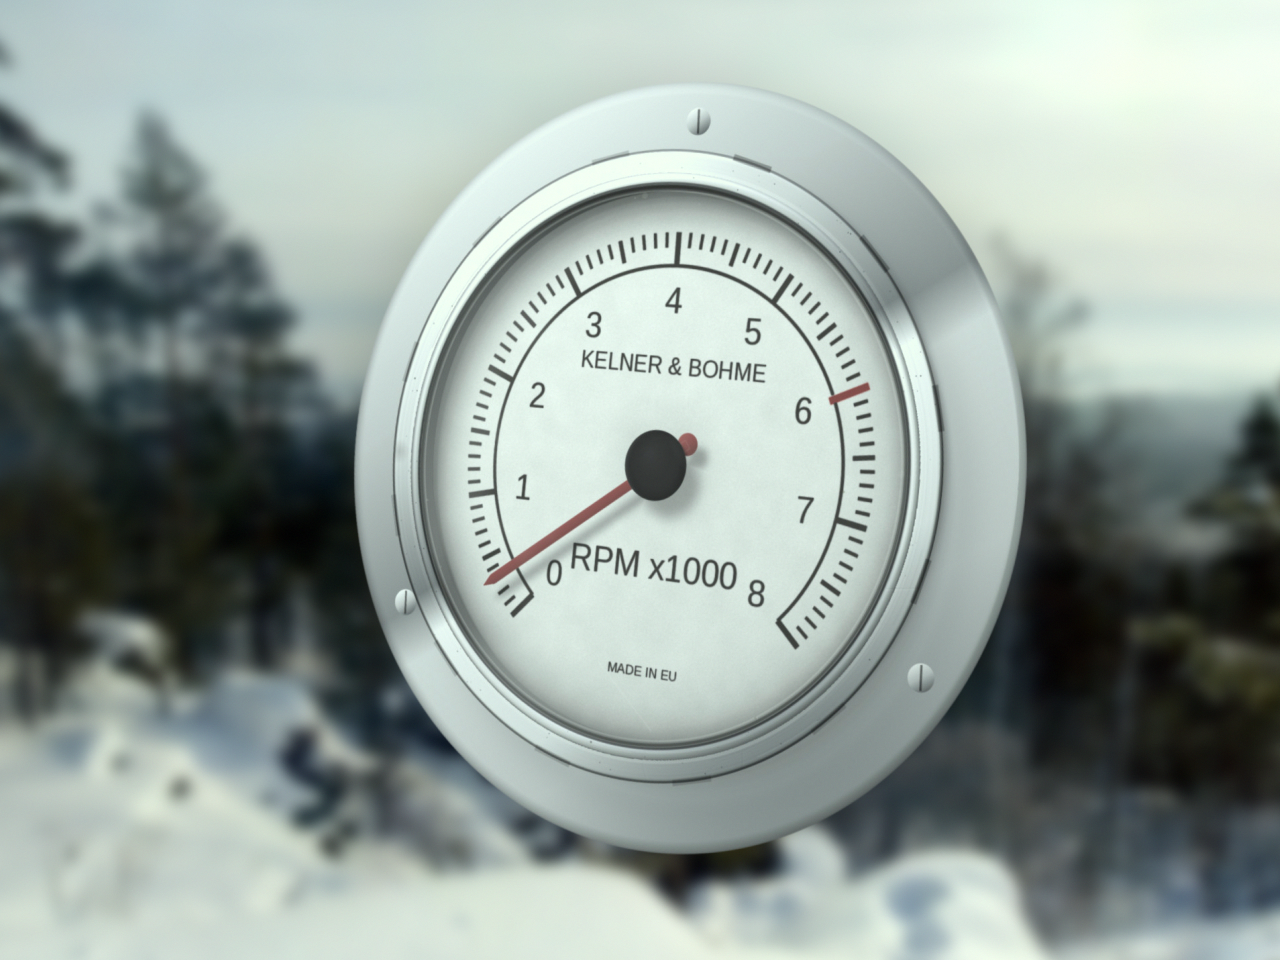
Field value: 300 rpm
